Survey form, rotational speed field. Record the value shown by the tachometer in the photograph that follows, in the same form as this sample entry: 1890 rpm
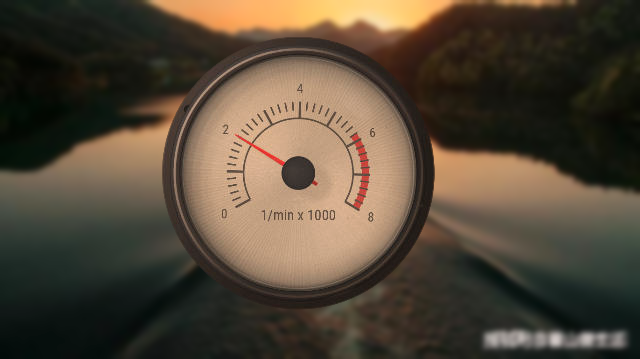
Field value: 2000 rpm
